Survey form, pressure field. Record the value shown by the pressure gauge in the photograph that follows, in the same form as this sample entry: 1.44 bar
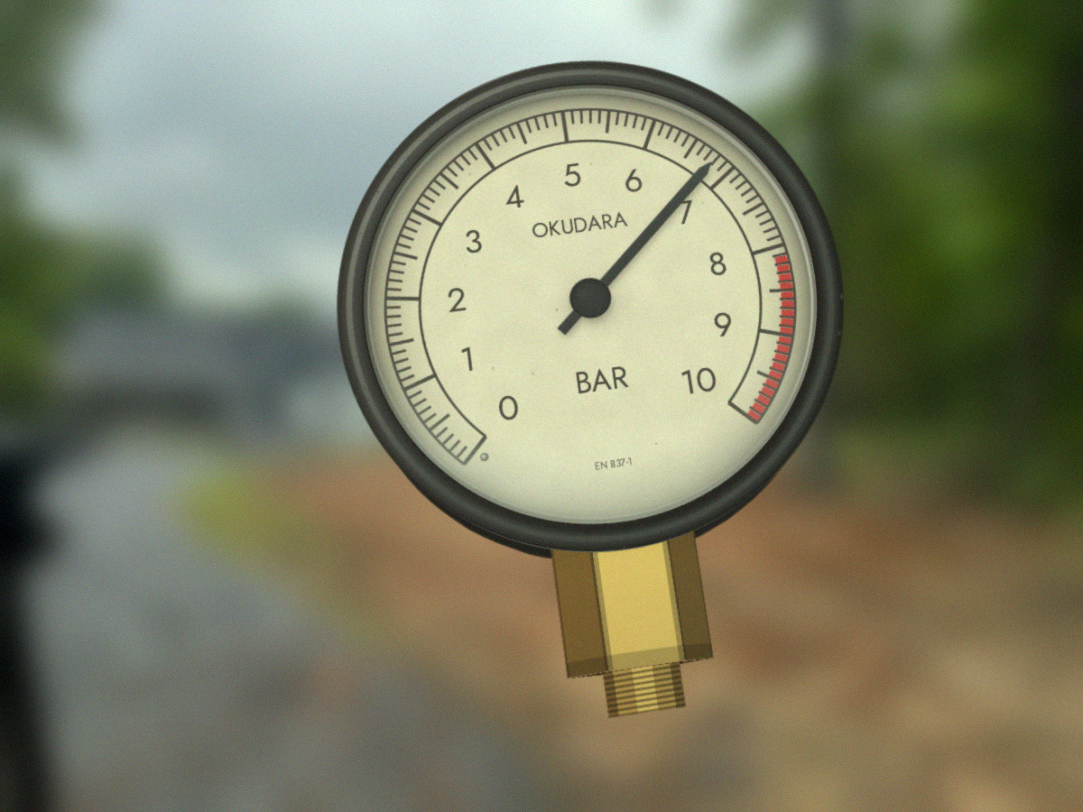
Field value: 6.8 bar
